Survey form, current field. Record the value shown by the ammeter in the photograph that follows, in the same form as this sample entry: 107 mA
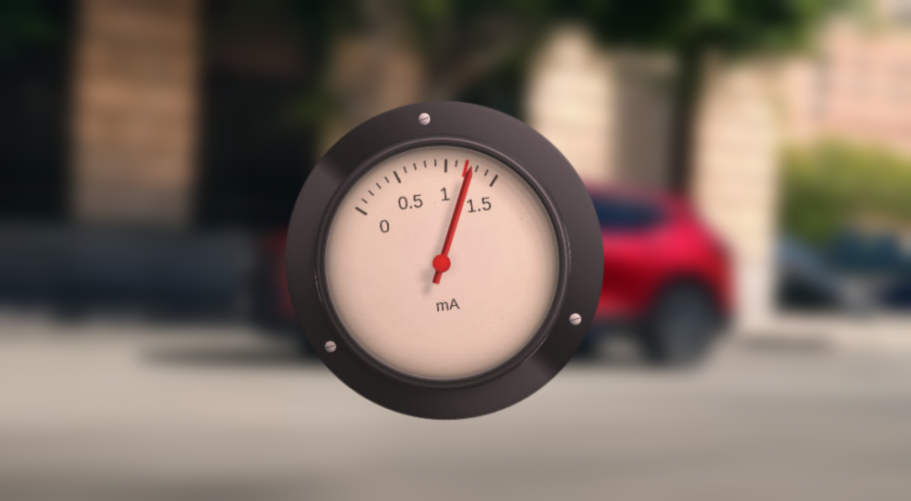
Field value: 1.25 mA
